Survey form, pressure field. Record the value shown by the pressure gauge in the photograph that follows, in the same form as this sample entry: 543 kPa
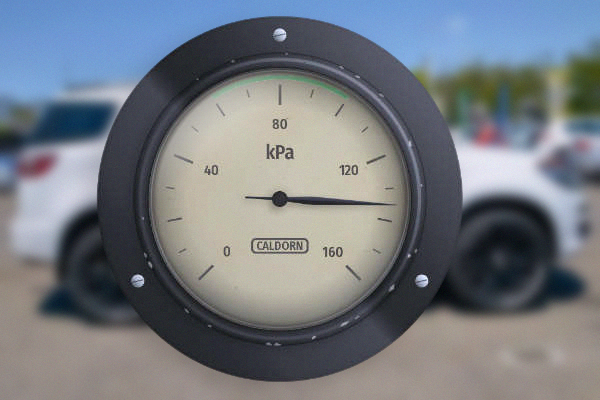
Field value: 135 kPa
